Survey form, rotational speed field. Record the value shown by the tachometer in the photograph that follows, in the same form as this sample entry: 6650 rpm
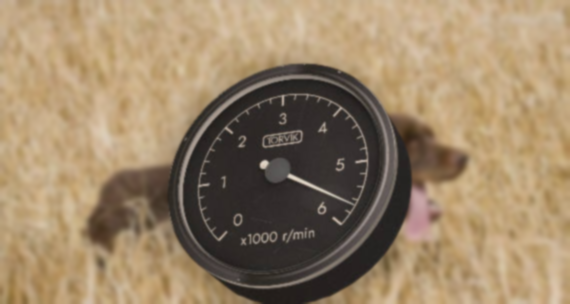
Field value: 5700 rpm
